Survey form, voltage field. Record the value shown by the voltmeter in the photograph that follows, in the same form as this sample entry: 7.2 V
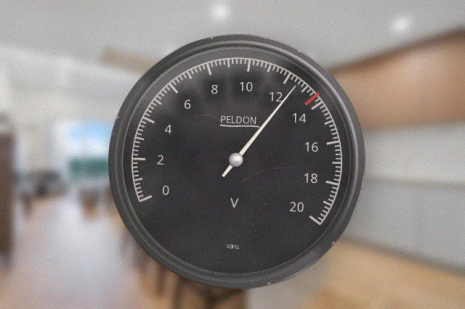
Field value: 12.6 V
